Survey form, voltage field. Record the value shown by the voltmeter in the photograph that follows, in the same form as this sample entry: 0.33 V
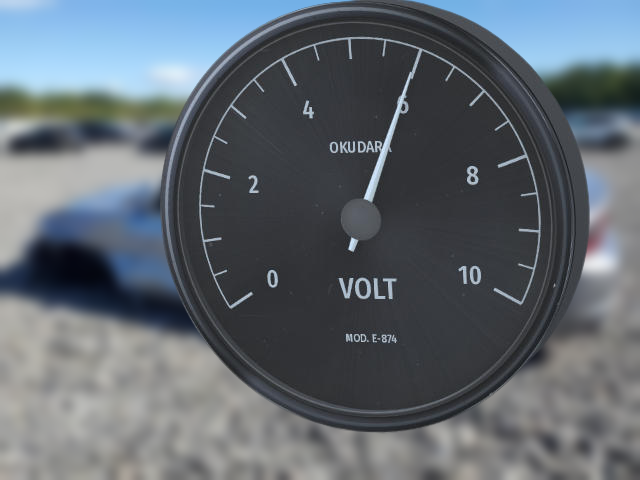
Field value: 6 V
